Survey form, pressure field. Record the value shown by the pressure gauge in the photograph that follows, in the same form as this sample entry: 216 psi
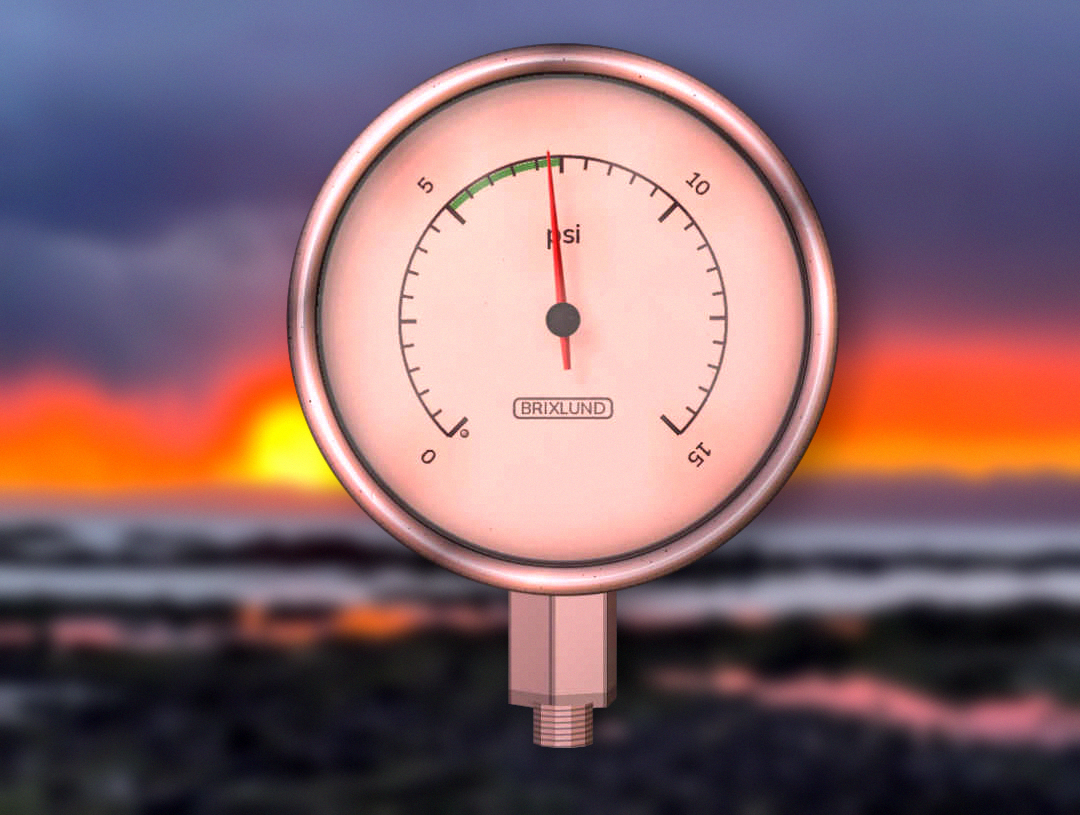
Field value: 7.25 psi
